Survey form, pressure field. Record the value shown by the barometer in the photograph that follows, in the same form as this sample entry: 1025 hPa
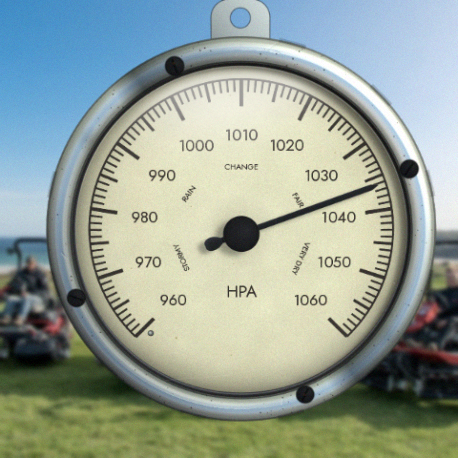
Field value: 1036 hPa
